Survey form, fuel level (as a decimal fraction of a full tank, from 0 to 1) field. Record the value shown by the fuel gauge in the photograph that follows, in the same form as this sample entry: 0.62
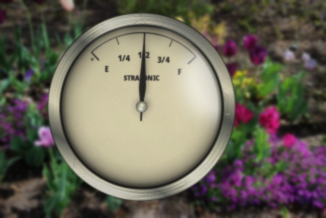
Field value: 0.5
